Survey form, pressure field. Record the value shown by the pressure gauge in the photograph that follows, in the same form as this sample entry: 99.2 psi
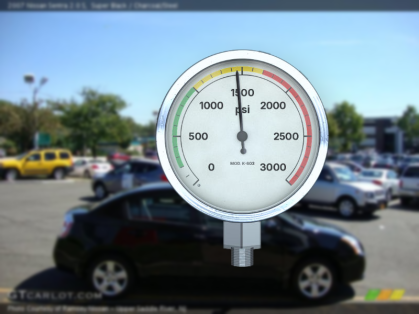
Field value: 1450 psi
